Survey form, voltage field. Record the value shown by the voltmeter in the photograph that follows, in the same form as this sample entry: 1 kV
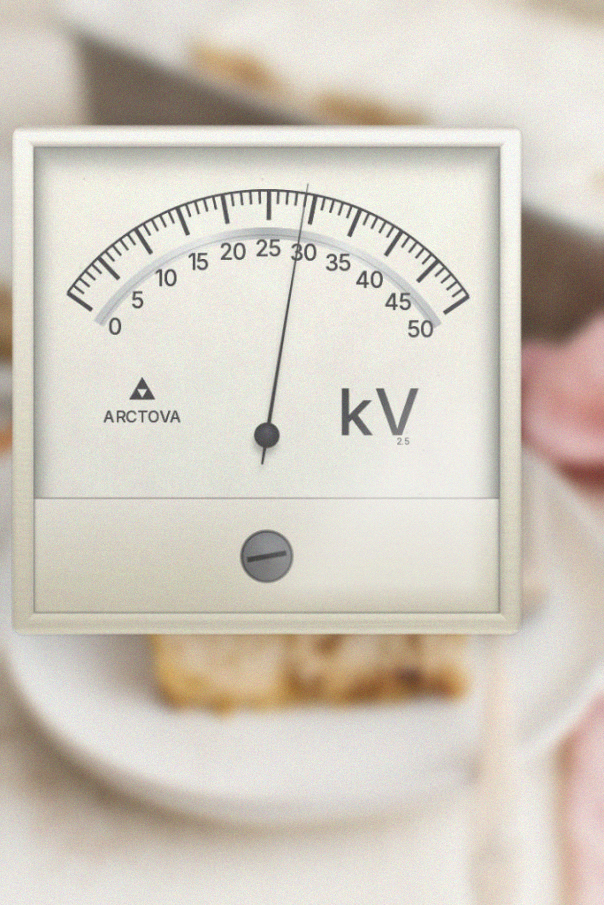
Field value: 29 kV
